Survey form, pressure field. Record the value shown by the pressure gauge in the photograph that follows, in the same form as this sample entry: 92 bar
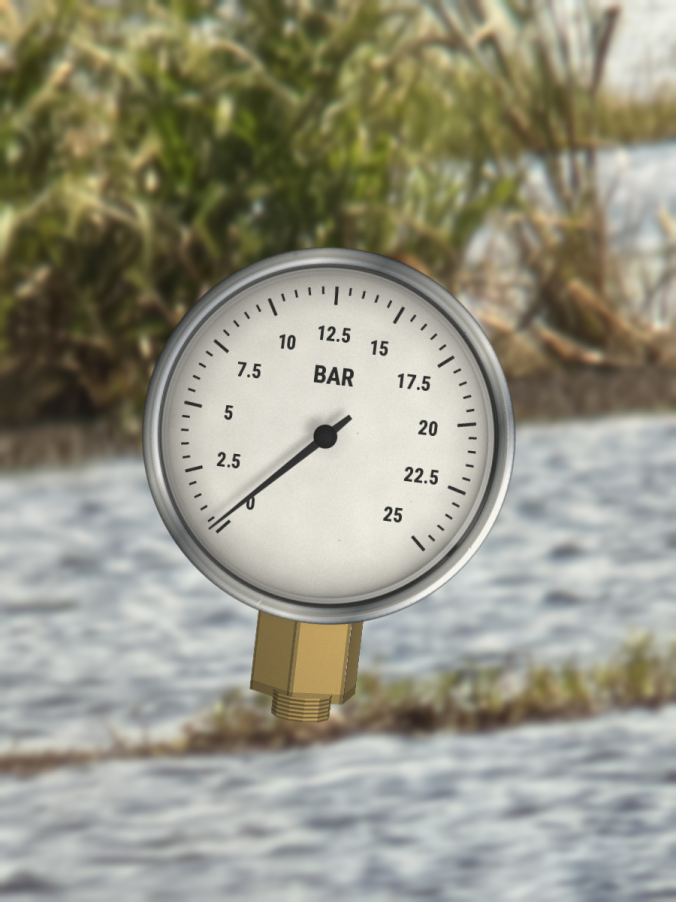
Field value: 0.25 bar
